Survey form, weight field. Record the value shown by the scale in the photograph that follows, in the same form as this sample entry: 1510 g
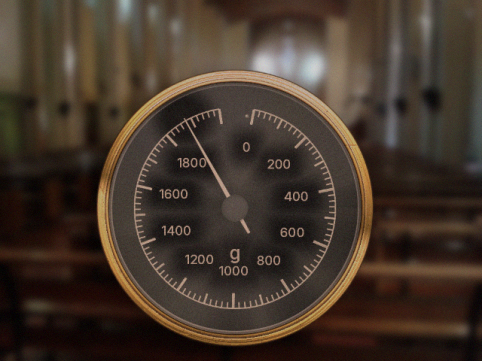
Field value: 1880 g
